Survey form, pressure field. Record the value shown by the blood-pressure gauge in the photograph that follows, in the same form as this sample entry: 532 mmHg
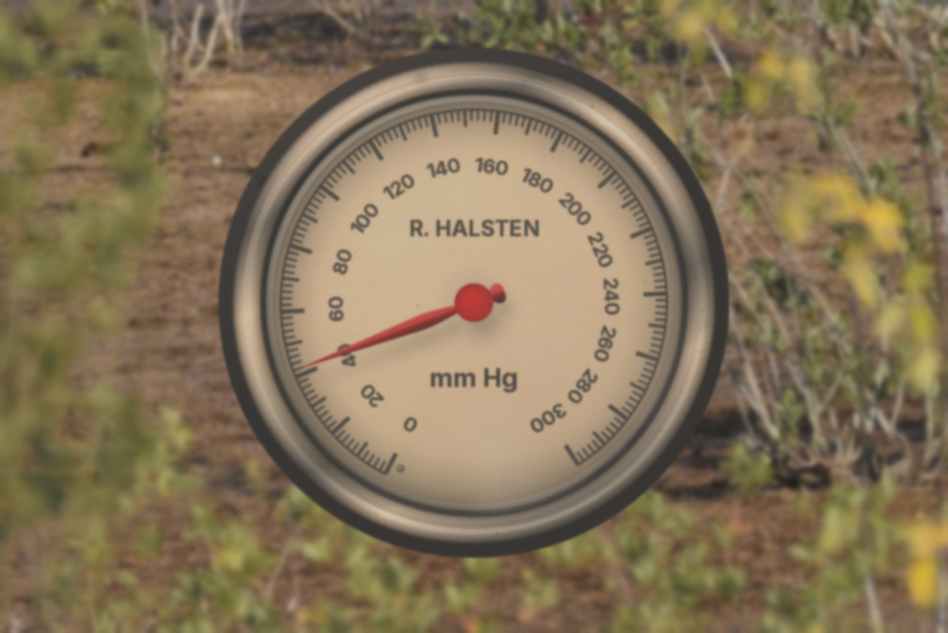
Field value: 42 mmHg
